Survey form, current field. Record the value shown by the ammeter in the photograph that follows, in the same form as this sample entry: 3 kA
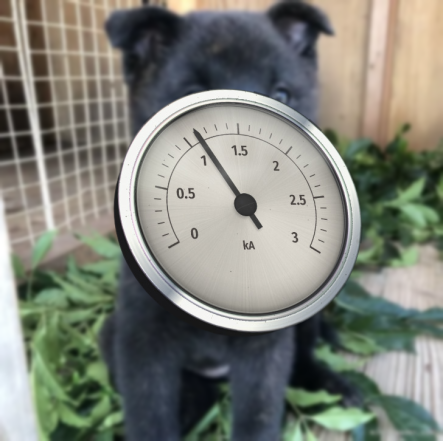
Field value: 1.1 kA
